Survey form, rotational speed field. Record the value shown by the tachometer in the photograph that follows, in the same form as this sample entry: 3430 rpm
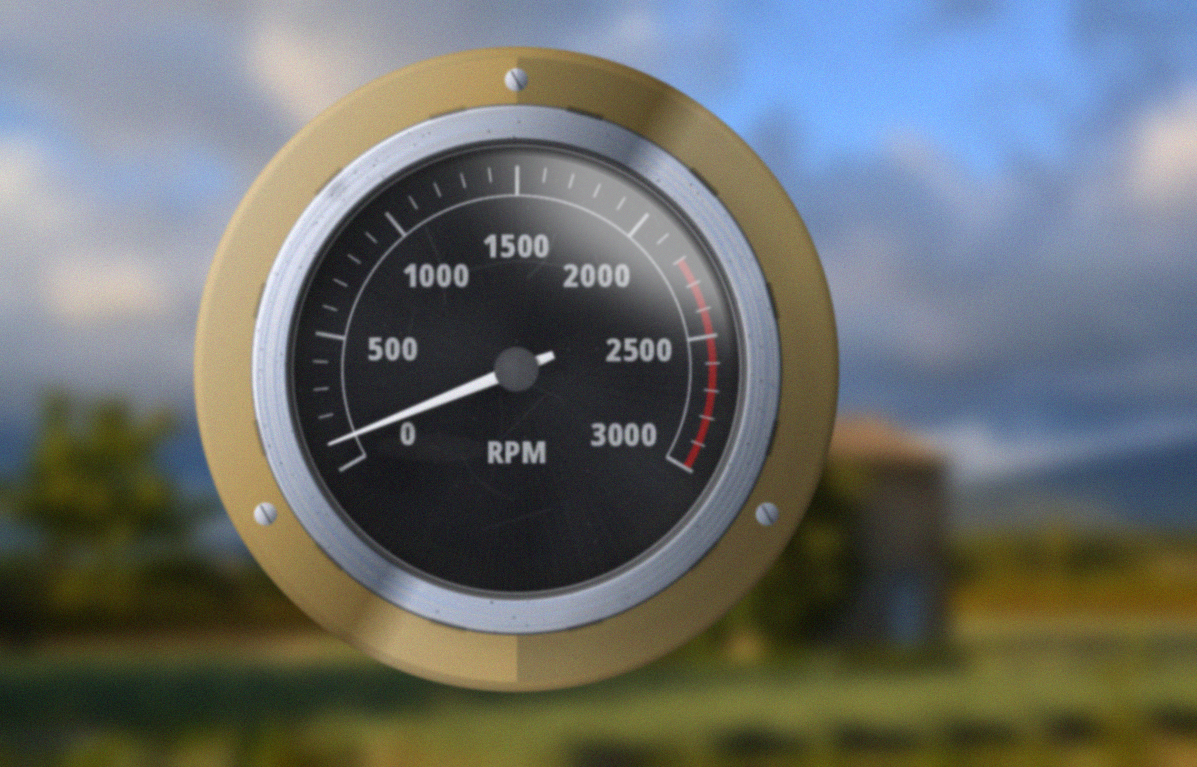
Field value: 100 rpm
